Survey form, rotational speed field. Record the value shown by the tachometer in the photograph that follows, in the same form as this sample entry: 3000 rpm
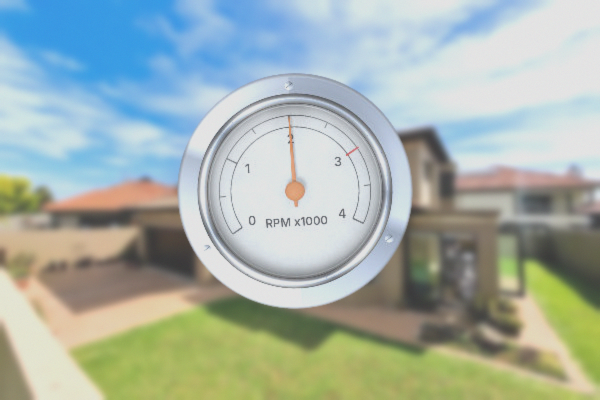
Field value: 2000 rpm
